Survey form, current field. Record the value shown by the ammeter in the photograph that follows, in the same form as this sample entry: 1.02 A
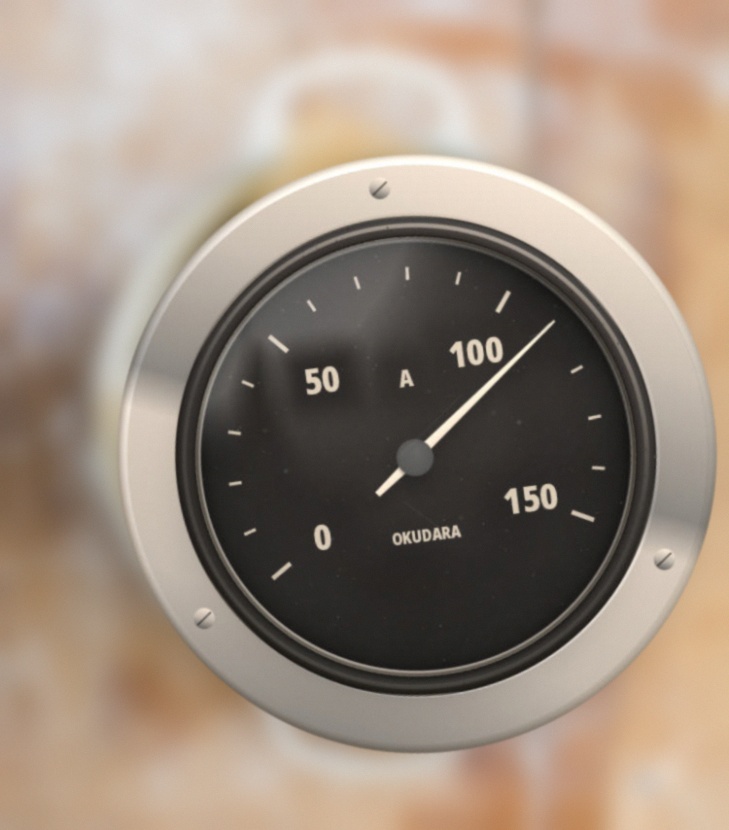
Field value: 110 A
